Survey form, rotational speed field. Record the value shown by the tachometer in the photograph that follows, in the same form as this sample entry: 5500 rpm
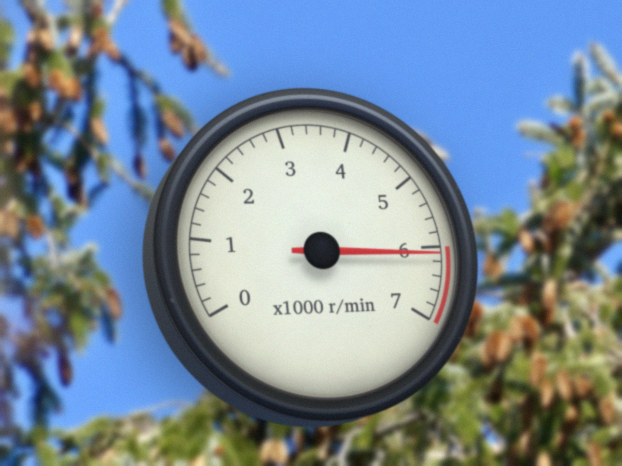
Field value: 6100 rpm
